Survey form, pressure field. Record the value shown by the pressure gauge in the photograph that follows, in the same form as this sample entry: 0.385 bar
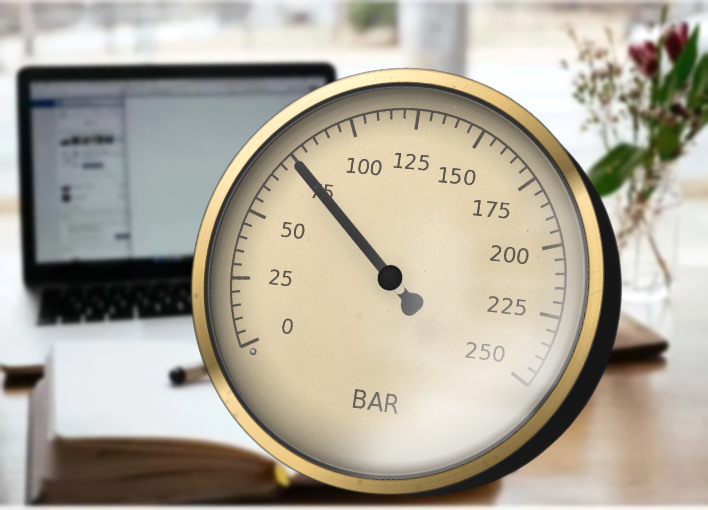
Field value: 75 bar
